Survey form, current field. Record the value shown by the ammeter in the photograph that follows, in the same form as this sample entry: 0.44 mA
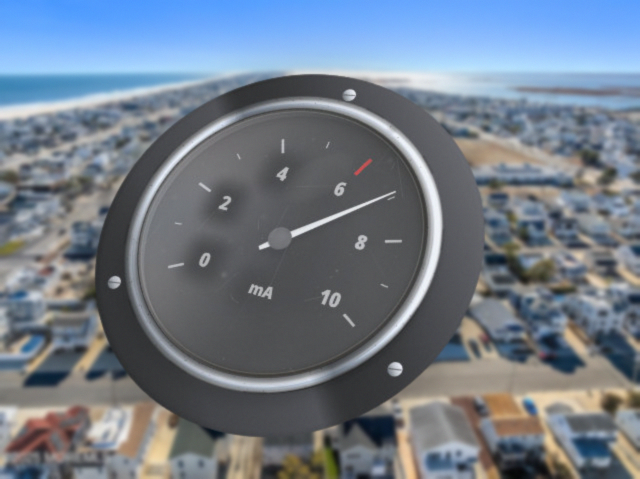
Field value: 7 mA
